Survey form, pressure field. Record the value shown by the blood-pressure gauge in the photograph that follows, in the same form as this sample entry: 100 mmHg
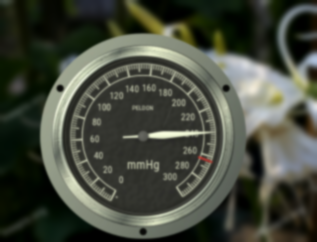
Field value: 240 mmHg
